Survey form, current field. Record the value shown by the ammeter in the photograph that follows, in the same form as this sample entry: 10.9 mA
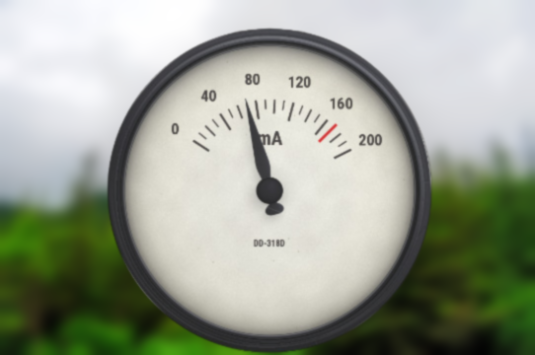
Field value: 70 mA
